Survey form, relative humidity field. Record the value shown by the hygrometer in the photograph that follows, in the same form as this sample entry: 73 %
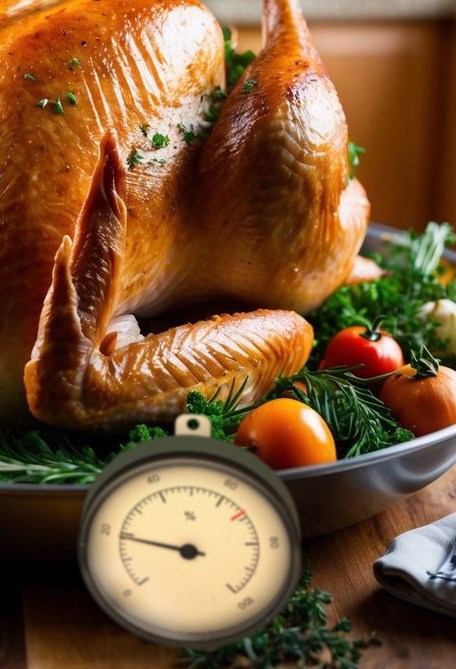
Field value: 20 %
